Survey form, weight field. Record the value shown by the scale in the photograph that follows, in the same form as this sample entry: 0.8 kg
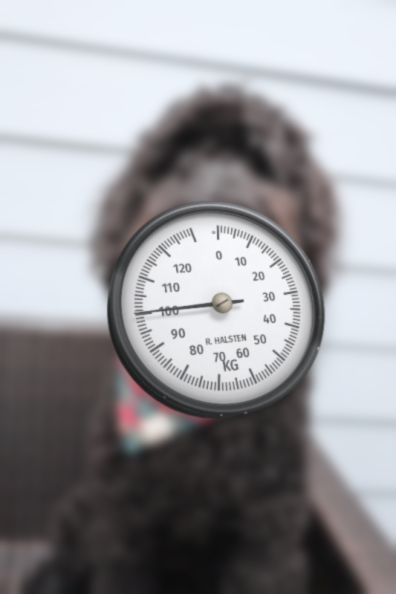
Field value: 100 kg
